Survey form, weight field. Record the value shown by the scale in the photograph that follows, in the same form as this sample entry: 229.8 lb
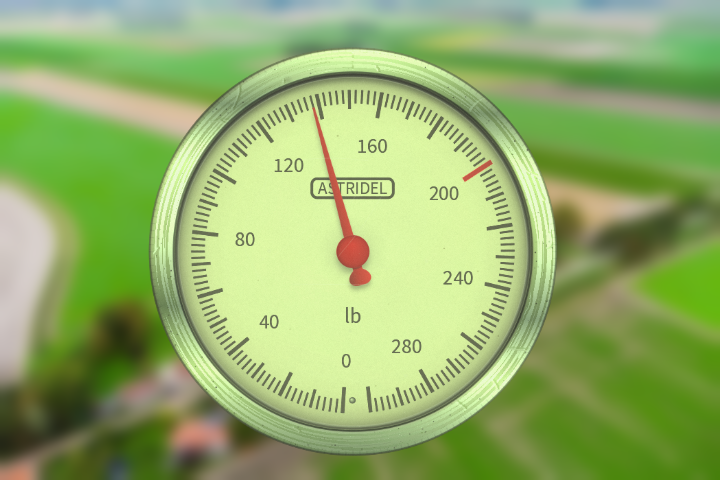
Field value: 138 lb
